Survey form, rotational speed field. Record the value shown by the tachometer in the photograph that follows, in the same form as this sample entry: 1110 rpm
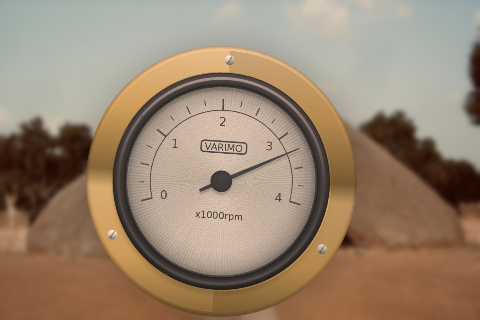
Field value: 3250 rpm
